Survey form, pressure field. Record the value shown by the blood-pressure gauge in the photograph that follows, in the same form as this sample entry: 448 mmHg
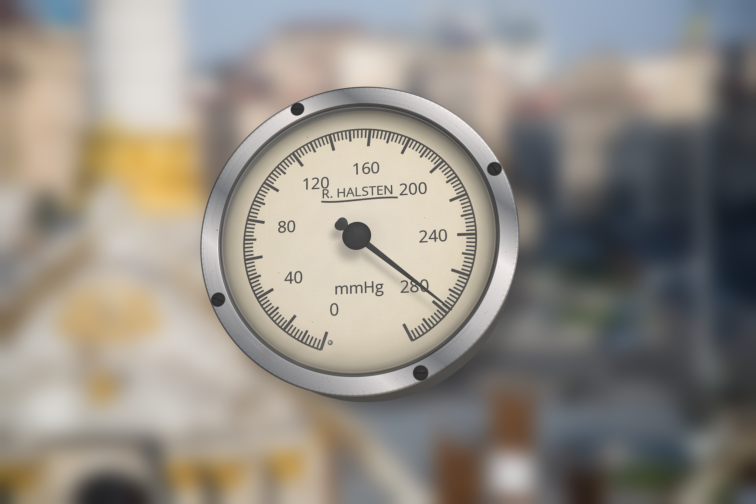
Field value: 278 mmHg
